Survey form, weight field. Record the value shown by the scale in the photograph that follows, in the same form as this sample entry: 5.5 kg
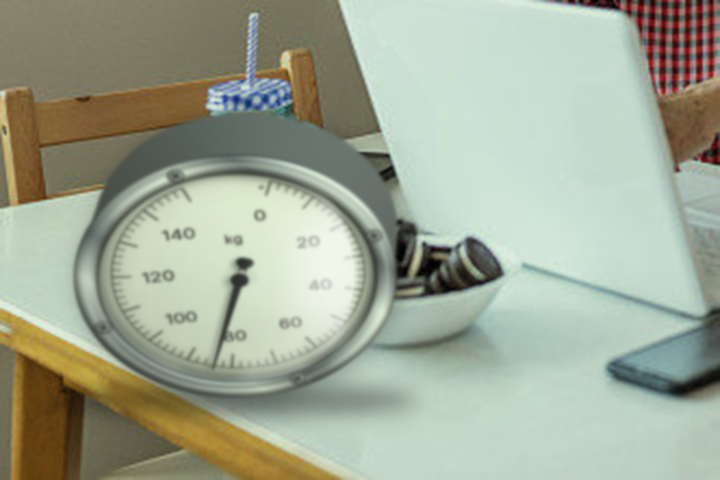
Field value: 84 kg
